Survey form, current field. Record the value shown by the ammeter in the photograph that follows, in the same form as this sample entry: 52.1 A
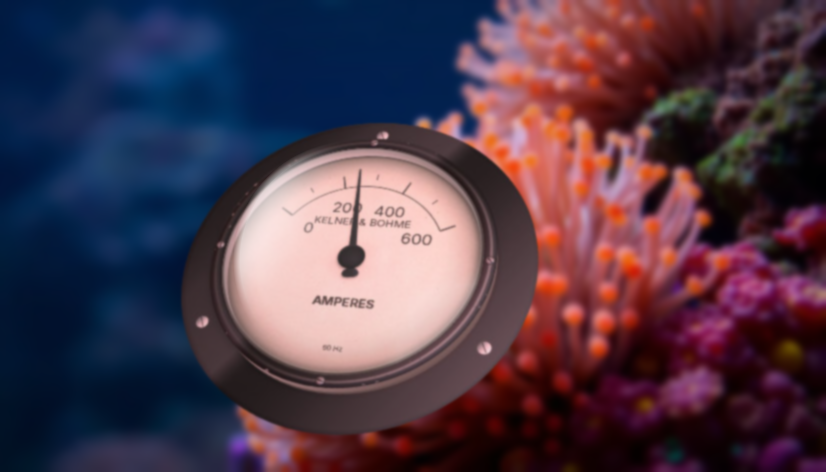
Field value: 250 A
